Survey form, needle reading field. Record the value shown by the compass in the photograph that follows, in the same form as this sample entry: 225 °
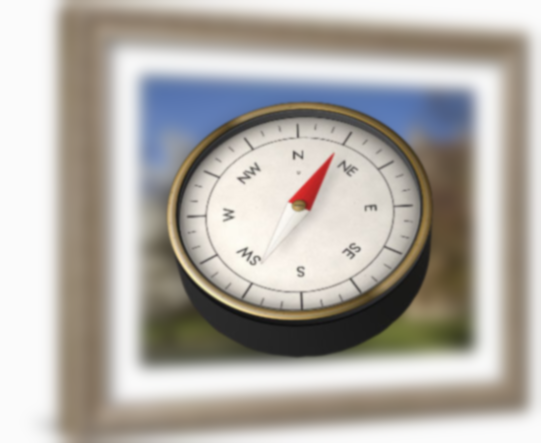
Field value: 30 °
